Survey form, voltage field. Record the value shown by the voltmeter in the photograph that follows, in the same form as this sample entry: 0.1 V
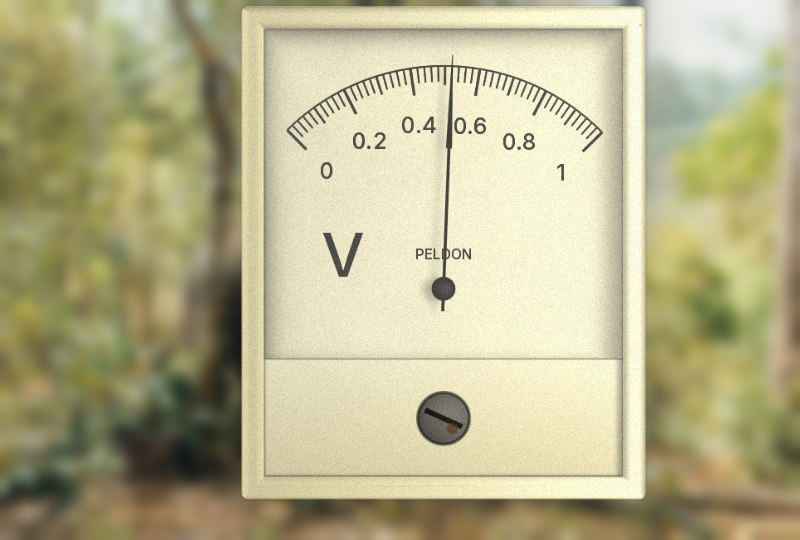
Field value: 0.52 V
